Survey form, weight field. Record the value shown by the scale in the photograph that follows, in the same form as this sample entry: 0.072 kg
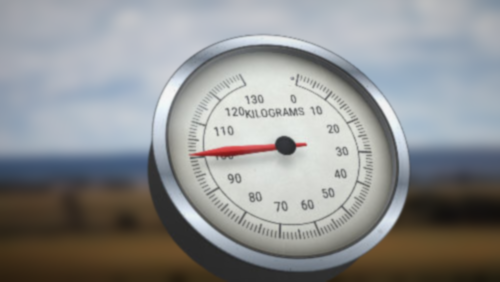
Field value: 100 kg
